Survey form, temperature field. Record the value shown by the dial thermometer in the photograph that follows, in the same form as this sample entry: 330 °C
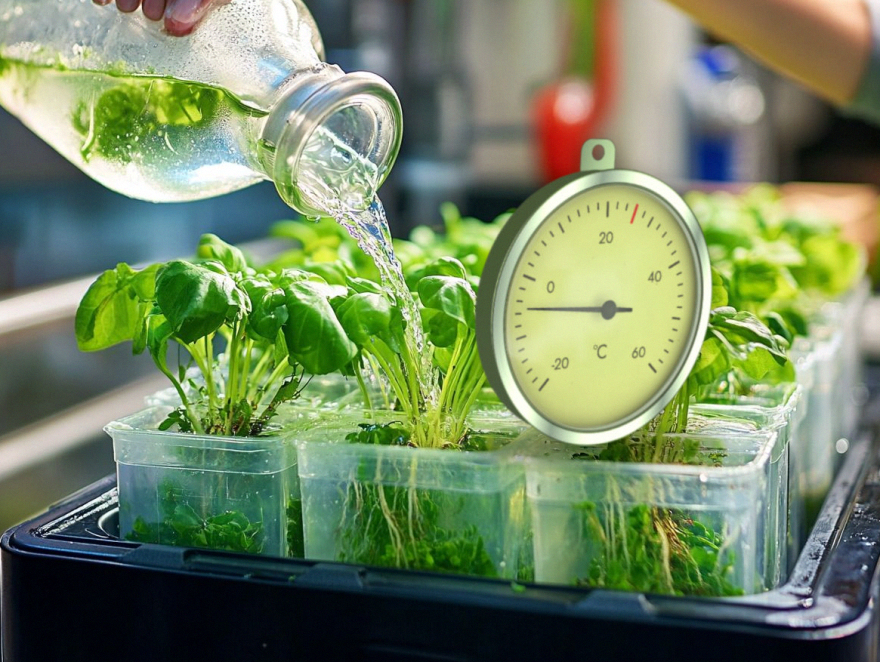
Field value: -5 °C
